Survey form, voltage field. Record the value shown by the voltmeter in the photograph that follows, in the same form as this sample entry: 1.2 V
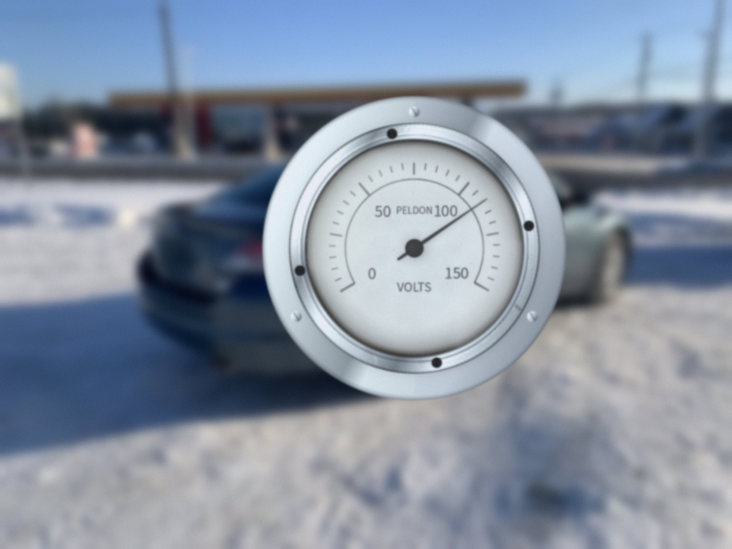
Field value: 110 V
